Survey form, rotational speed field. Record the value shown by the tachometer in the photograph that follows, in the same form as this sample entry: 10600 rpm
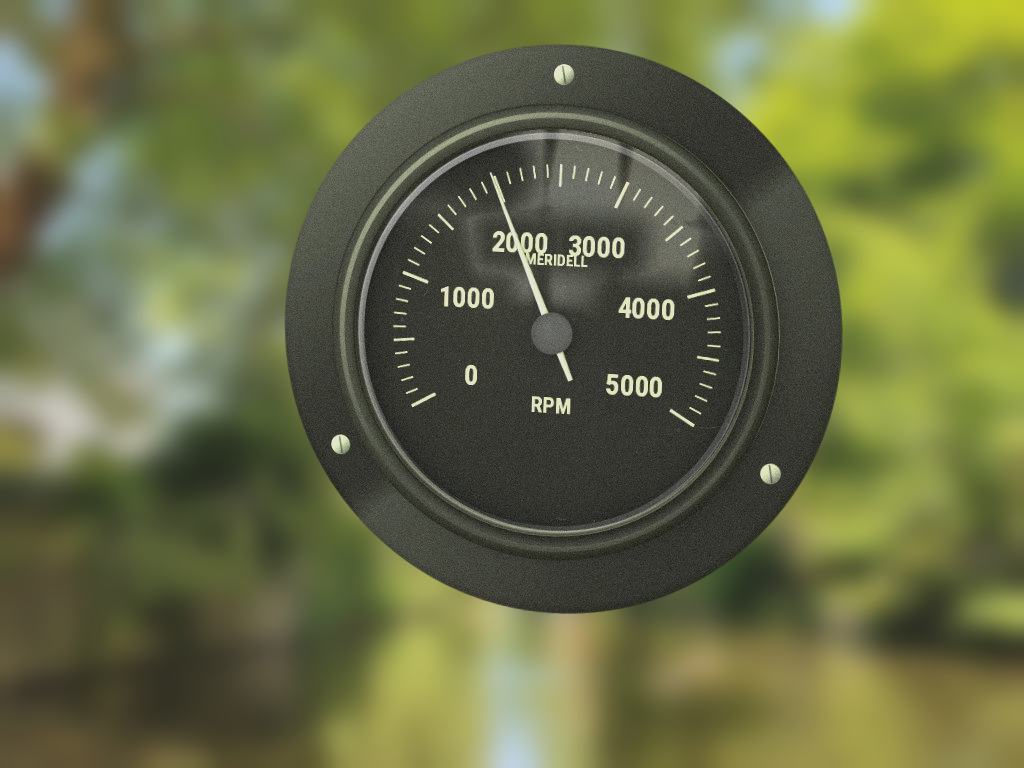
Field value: 2000 rpm
